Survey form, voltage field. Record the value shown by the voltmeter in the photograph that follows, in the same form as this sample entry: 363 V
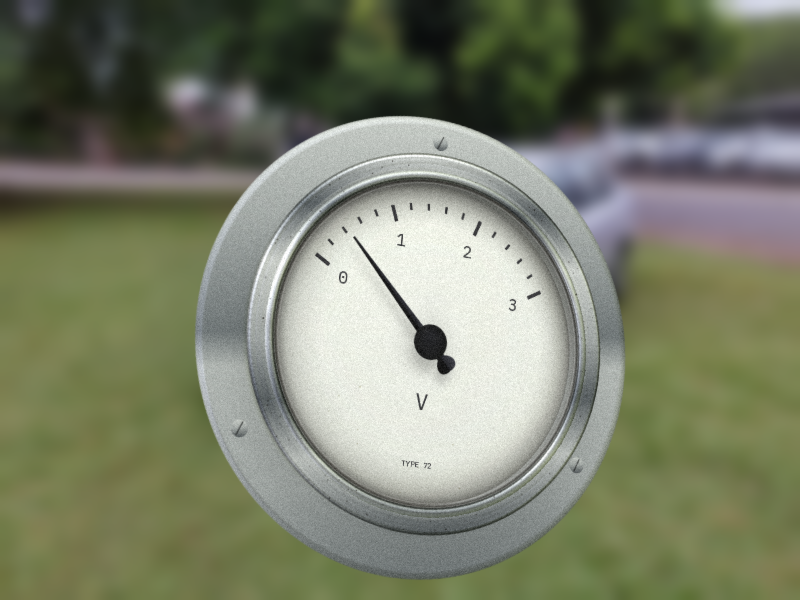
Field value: 0.4 V
